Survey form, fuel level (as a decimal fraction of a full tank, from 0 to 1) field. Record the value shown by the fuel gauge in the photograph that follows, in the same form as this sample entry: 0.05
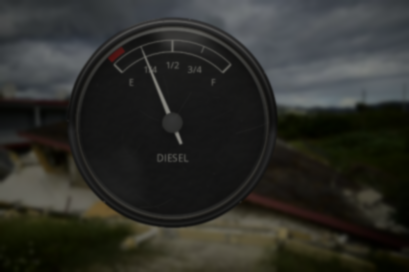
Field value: 0.25
